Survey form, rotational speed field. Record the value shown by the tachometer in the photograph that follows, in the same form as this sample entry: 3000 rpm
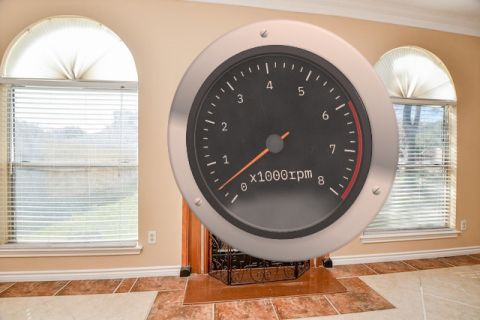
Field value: 400 rpm
